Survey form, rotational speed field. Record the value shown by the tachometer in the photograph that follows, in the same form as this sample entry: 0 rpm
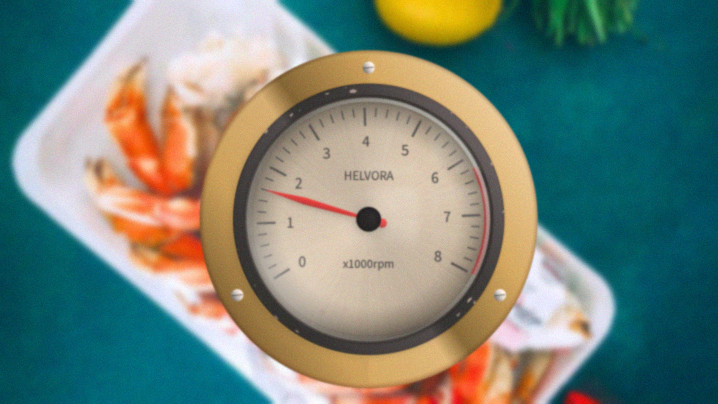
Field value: 1600 rpm
